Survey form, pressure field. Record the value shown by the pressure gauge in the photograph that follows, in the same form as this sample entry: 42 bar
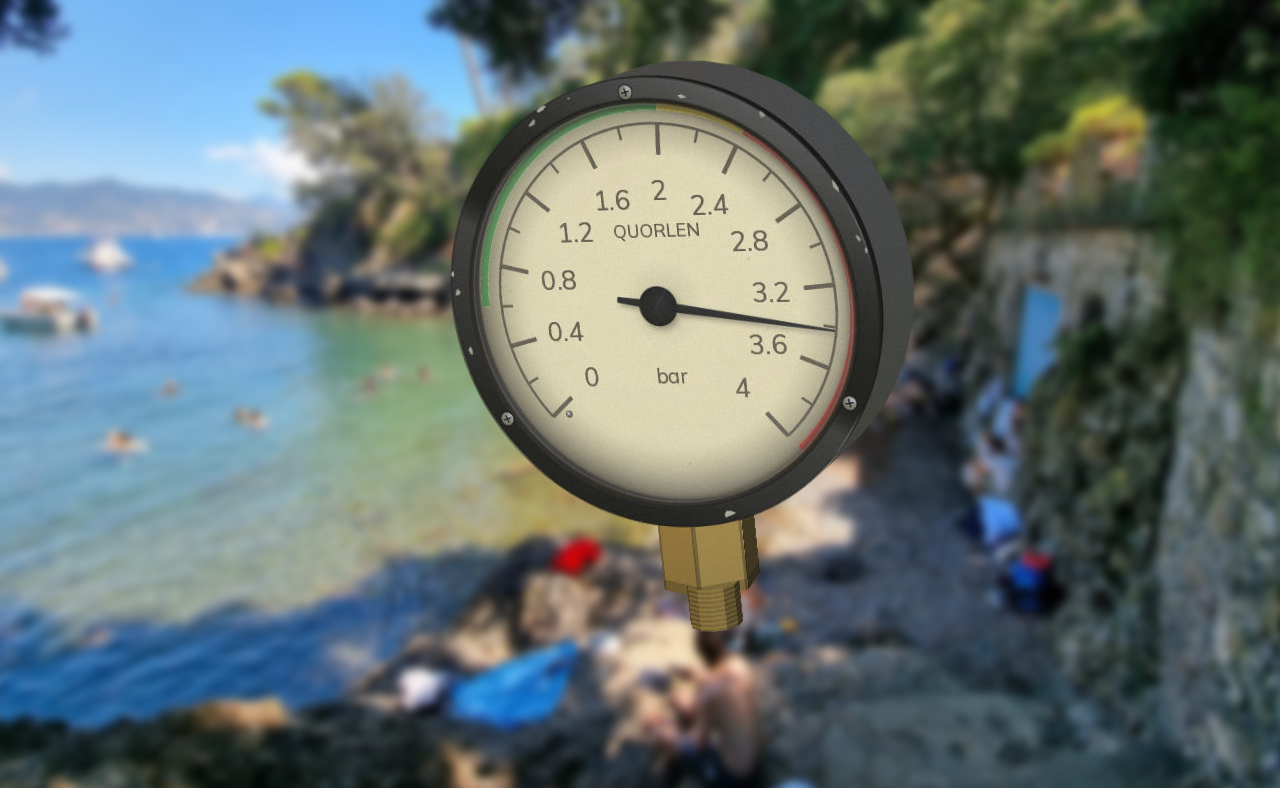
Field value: 3.4 bar
